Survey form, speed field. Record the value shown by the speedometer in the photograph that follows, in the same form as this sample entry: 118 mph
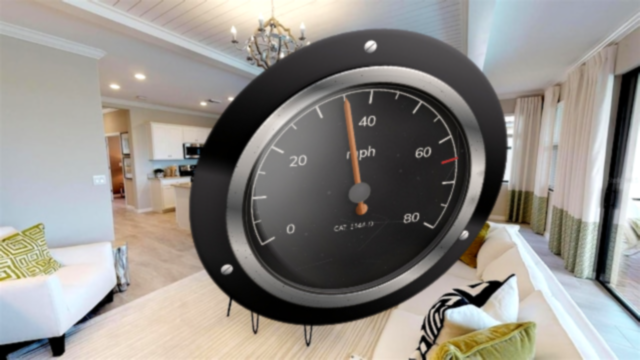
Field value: 35 mph
